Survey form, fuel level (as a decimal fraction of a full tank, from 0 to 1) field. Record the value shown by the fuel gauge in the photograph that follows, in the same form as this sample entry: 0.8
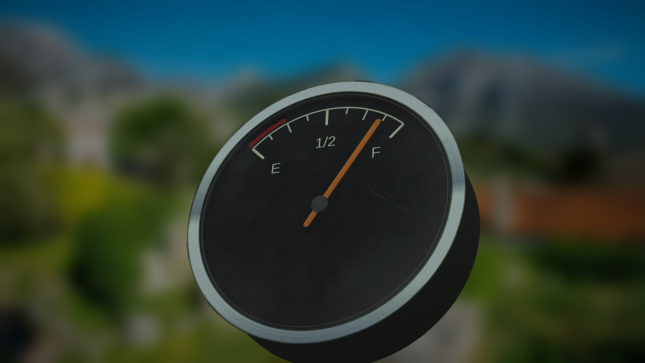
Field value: 0.875
